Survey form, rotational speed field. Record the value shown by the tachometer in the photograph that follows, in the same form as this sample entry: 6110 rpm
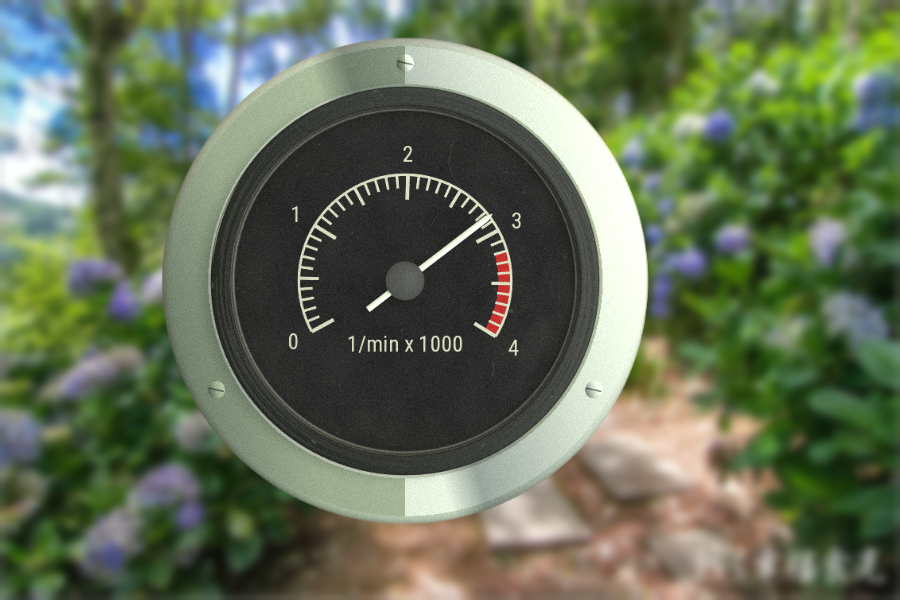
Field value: 2850 rpm
